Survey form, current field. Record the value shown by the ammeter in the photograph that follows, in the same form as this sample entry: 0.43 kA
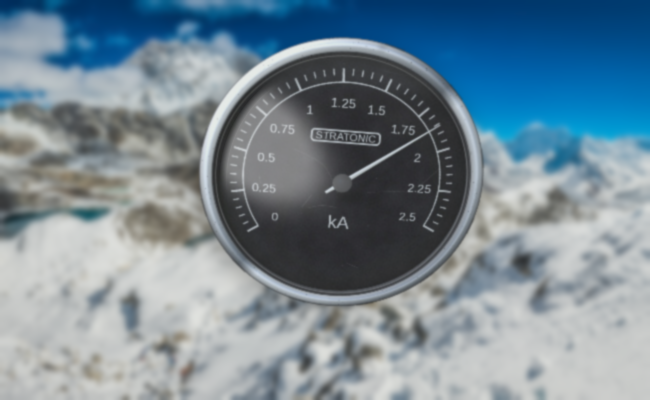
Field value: 1.85 kA
